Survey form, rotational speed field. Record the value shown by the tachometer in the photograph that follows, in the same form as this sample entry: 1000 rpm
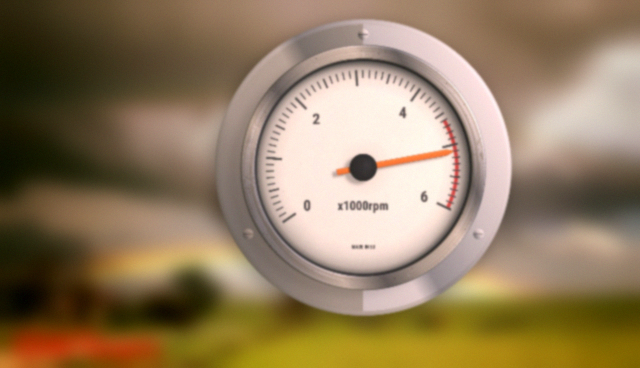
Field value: 5100 rpm
